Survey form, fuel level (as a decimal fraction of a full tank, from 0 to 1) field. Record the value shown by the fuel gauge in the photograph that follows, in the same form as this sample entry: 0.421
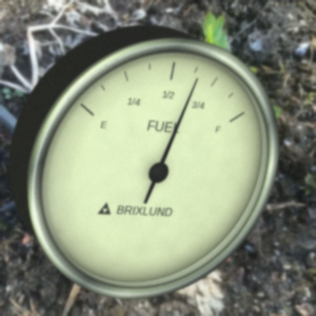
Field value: 0.625
